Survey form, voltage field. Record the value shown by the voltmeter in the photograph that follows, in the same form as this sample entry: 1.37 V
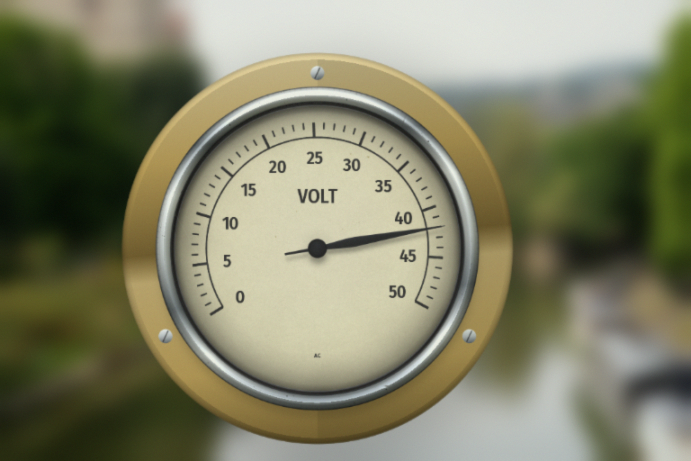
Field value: 42 V
